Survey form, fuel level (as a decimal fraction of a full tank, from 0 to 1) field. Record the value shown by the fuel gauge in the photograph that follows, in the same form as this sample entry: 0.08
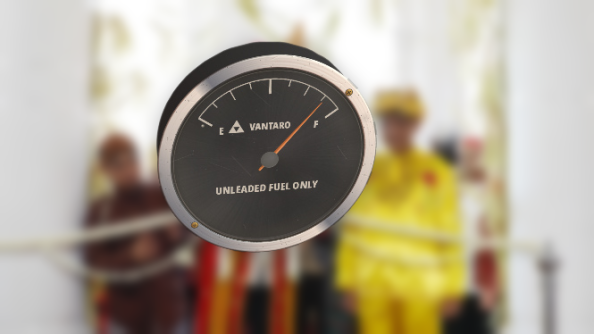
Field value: 0.875
